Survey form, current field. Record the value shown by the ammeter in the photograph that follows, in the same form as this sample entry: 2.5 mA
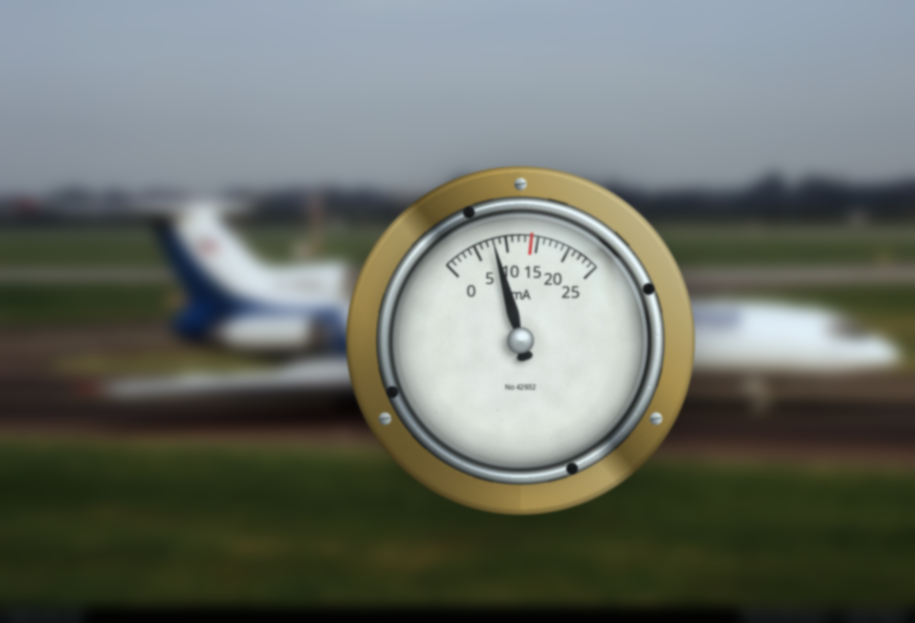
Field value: 8 mA
